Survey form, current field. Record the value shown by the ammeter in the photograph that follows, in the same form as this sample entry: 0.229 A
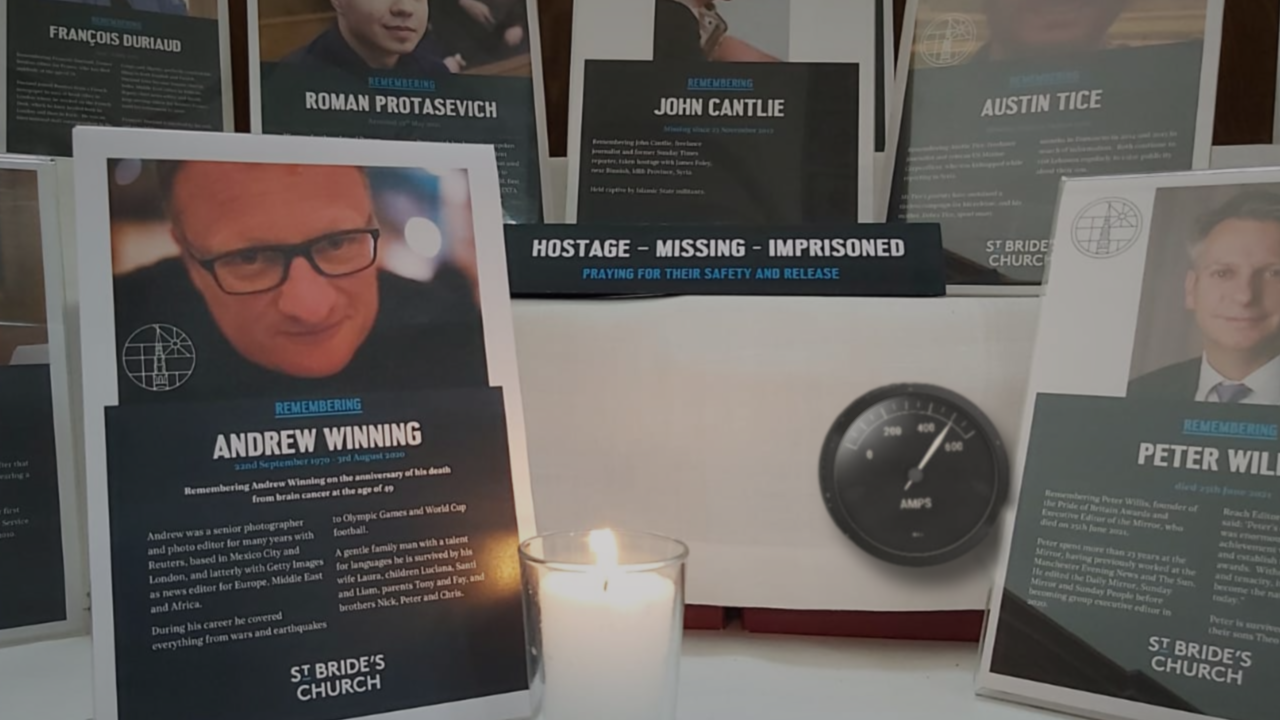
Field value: 500 A
